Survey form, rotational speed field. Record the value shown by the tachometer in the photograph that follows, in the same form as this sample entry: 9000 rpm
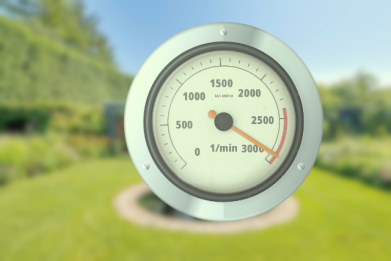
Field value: 2900 rpm
